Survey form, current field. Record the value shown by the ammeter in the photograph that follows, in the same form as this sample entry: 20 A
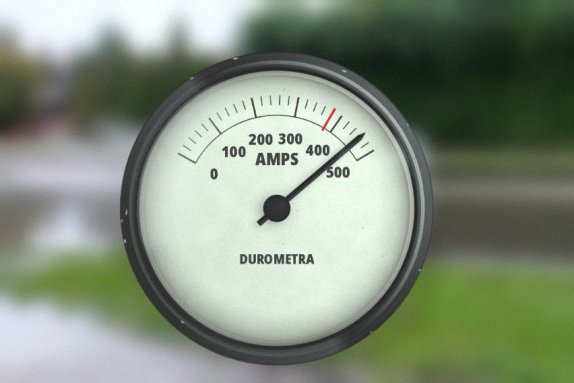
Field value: 460 A
